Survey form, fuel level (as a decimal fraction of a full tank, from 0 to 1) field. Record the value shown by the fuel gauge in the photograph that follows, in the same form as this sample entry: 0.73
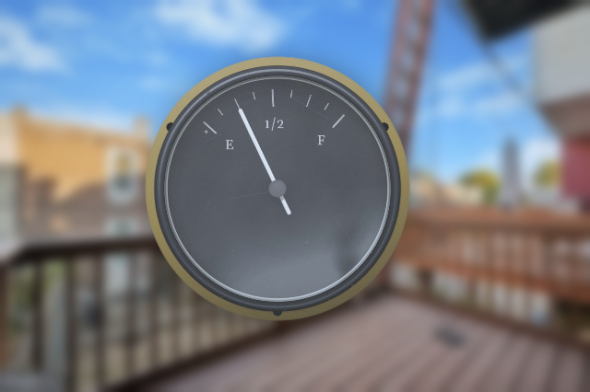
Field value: 0.25
